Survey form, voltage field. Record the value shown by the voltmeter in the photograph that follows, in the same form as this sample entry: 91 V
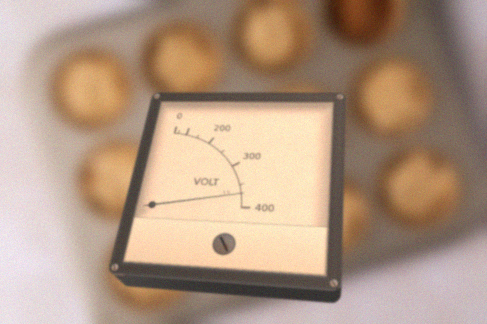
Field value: 375 V
